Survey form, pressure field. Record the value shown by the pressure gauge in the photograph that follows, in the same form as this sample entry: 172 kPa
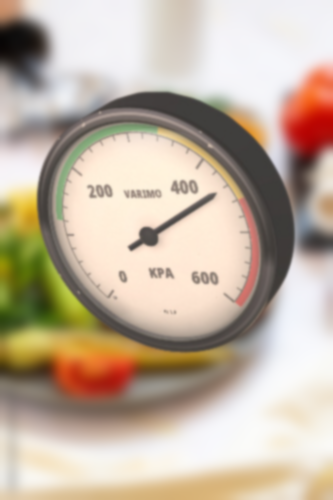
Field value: 440 kPa
